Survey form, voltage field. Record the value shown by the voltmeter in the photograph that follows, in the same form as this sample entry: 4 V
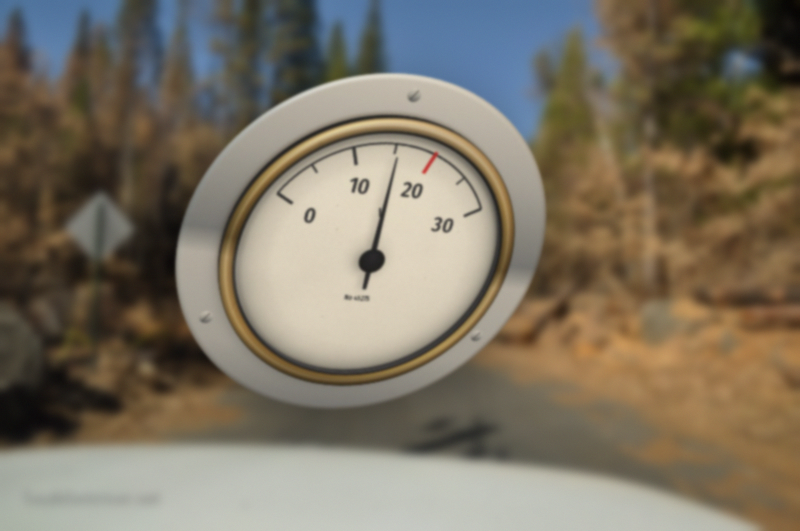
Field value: 15 V
